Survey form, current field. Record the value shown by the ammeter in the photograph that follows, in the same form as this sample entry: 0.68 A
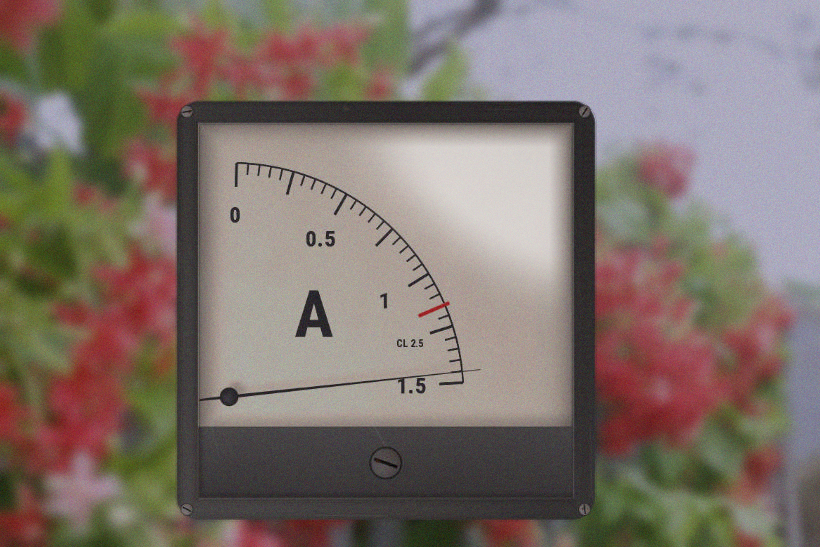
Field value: 1.45 A
